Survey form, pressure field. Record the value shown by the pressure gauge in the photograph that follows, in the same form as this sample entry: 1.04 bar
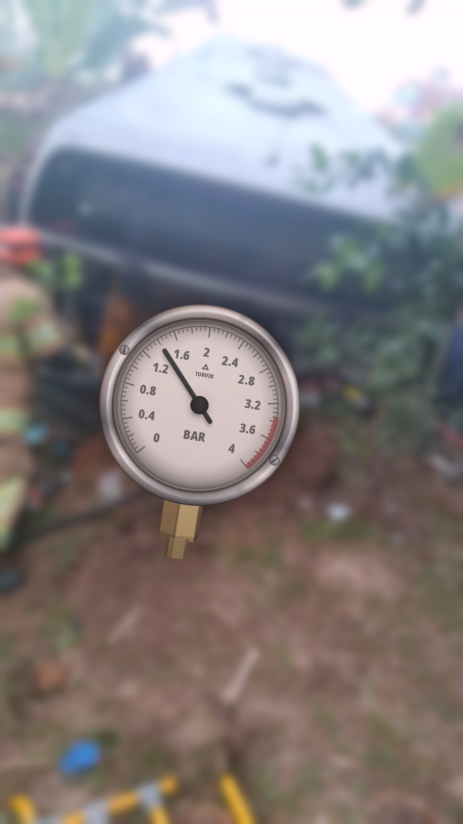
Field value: 1.4 bar
